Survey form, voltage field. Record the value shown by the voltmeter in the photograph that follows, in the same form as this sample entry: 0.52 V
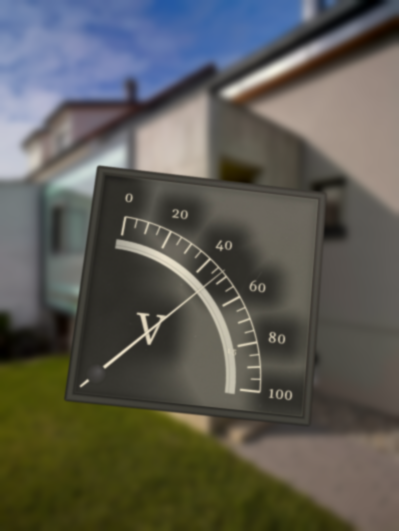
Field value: 47.5 V
